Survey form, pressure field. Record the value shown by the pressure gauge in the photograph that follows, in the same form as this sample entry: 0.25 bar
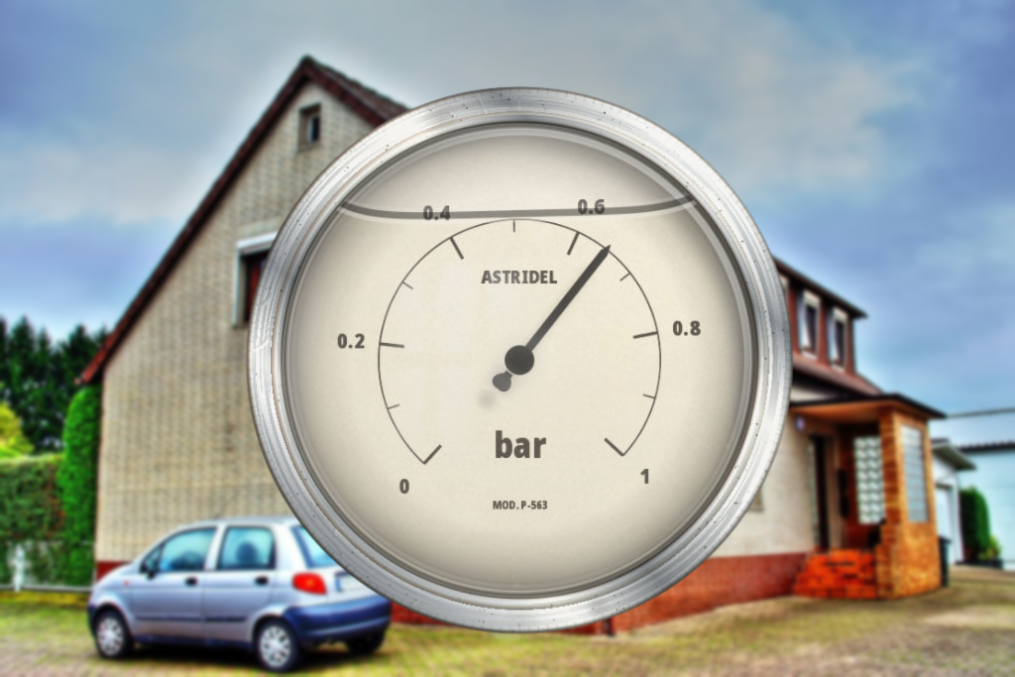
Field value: 0.65 bar
